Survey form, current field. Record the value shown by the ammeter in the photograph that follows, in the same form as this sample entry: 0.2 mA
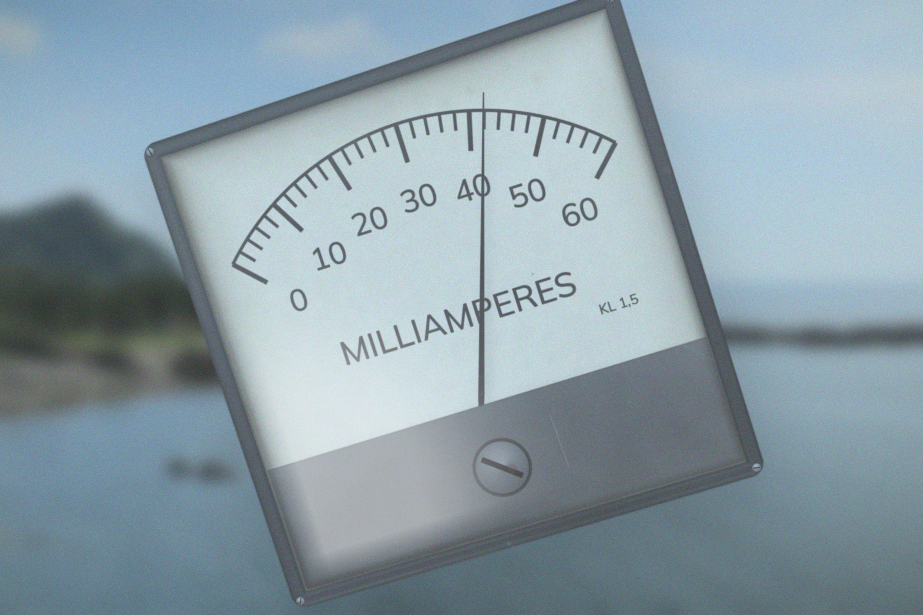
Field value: 42 mA
